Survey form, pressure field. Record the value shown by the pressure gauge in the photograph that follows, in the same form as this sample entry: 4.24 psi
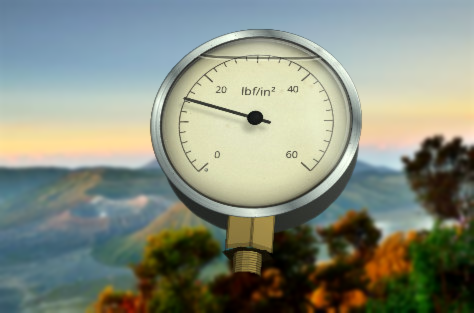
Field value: 14 psi
